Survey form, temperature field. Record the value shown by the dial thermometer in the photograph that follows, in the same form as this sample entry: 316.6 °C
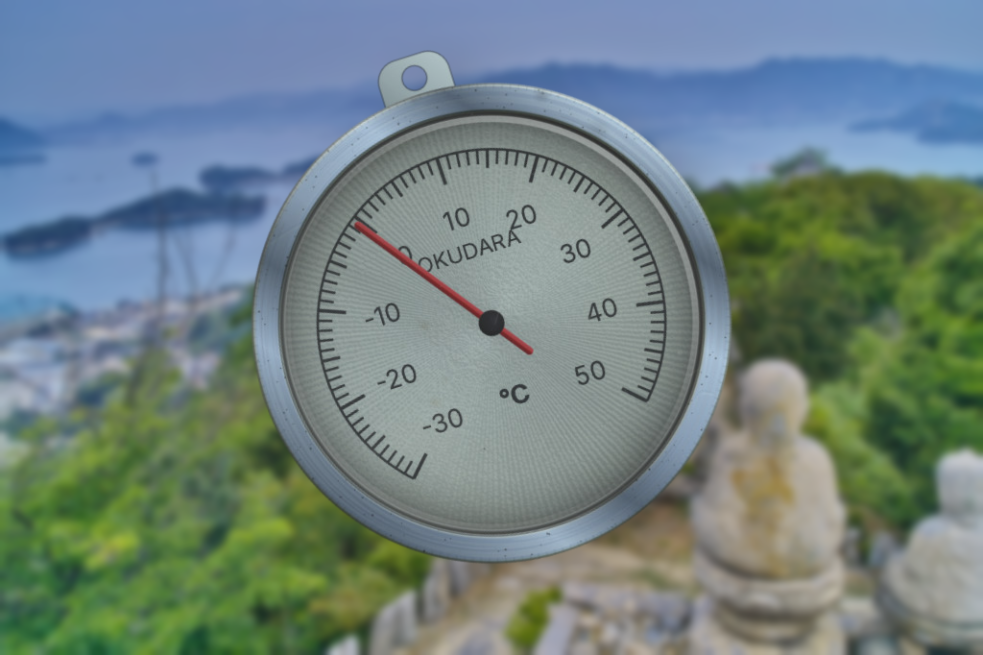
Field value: -0.5 °C
